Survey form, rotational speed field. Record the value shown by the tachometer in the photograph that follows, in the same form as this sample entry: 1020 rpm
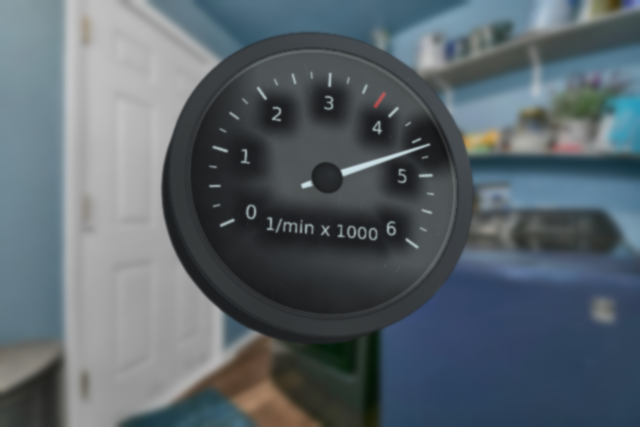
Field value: 4625 rpm
